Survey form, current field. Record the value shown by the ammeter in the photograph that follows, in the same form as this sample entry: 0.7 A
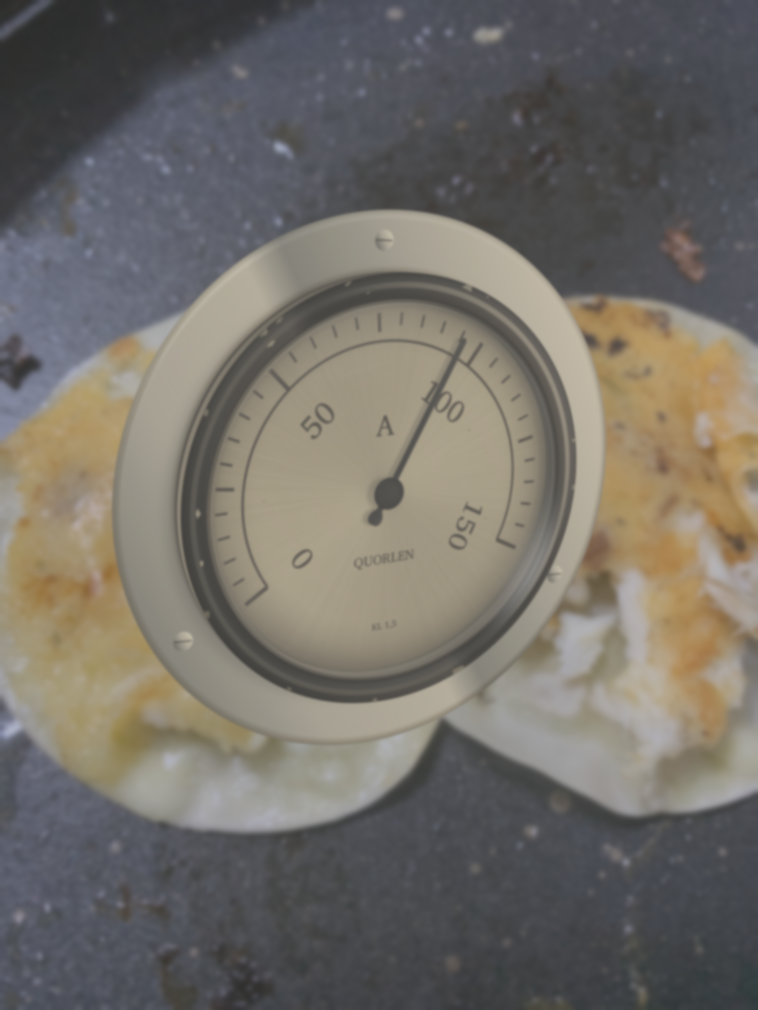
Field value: 95 A
